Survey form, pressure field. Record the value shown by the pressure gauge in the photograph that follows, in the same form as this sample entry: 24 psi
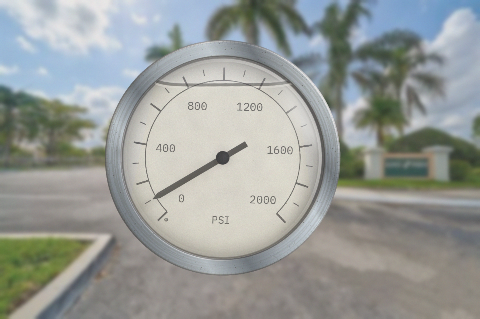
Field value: 100 psi
